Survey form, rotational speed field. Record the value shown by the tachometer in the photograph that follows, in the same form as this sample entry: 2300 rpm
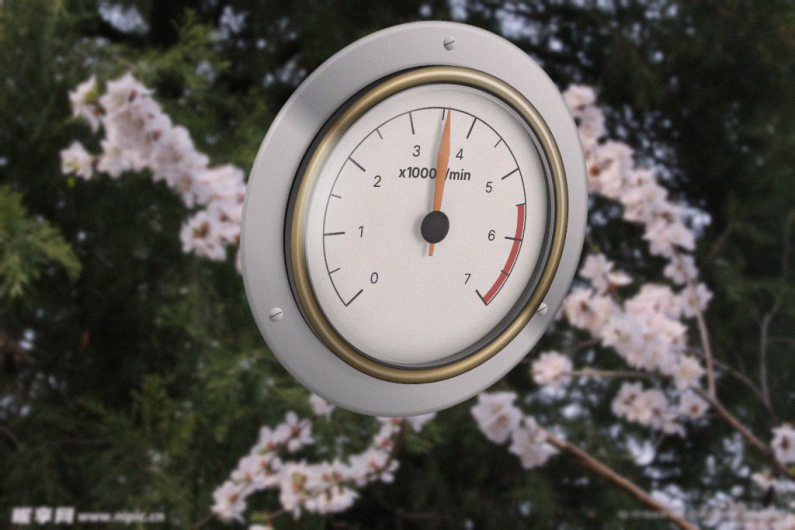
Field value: 3500 rpm
